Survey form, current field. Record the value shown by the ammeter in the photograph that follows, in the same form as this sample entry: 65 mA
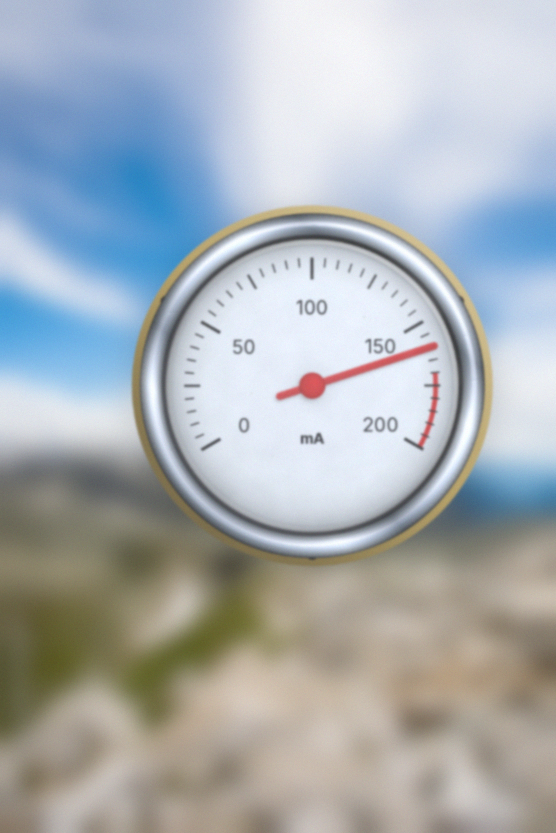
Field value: 160 mA
